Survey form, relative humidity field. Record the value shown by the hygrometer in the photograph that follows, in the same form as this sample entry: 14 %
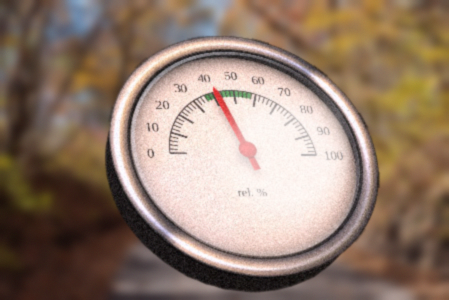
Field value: 40 %
